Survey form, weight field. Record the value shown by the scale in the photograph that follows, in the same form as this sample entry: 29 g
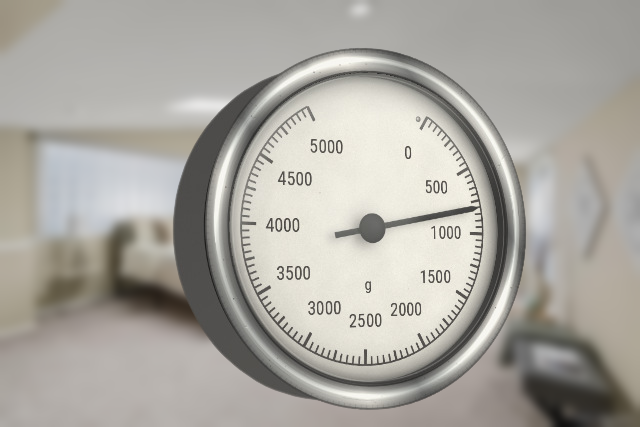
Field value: 800 g
